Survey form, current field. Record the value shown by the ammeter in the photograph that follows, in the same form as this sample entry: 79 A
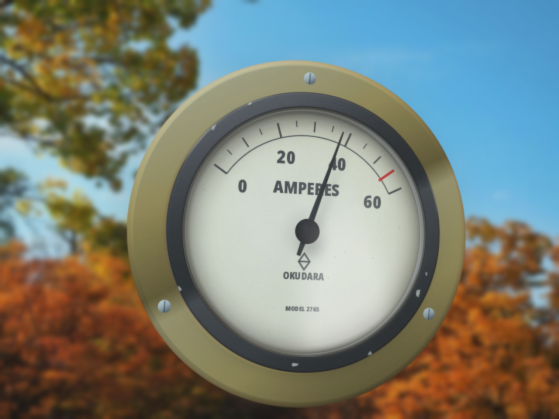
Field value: 37.5 A
